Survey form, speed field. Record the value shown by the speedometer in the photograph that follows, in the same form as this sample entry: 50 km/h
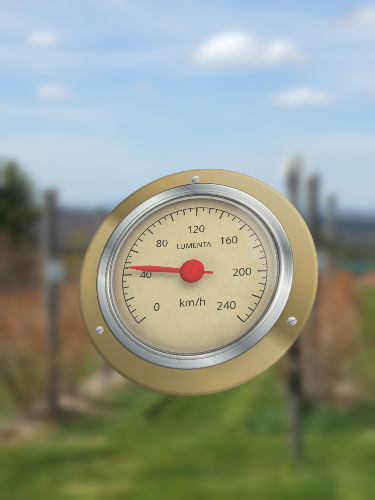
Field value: 45 km/h
